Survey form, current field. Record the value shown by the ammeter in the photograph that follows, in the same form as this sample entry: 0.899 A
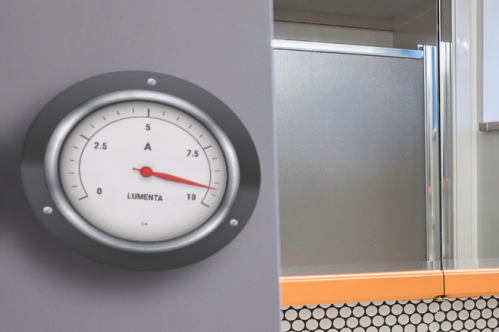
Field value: 9.25 A
